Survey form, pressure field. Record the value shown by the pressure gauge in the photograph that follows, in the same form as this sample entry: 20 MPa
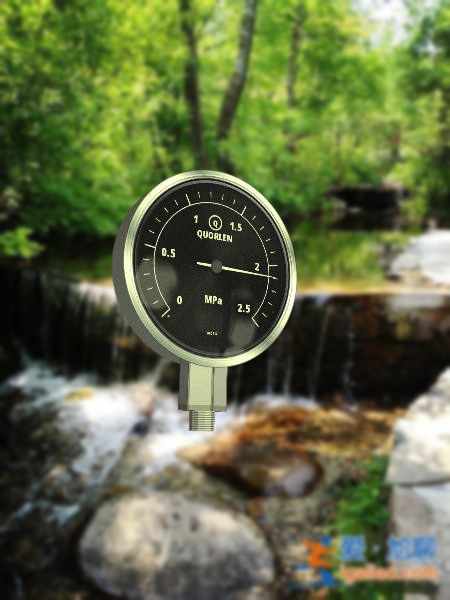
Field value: 2.1 MPa
